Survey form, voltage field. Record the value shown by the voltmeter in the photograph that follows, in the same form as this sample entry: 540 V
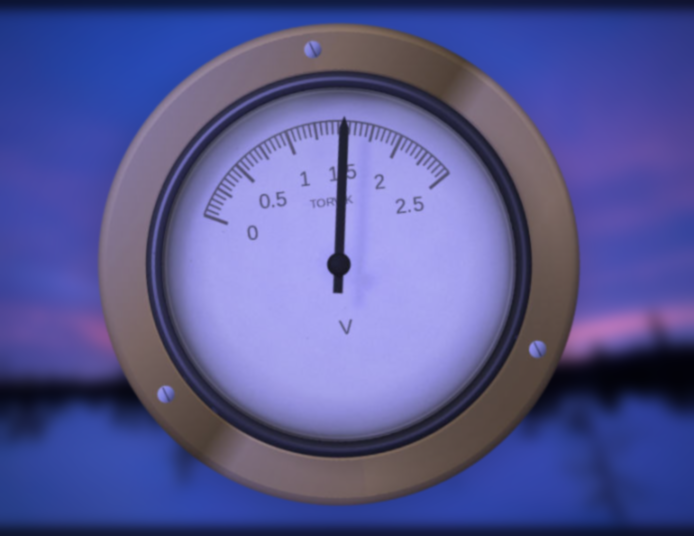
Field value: 1.5 V
